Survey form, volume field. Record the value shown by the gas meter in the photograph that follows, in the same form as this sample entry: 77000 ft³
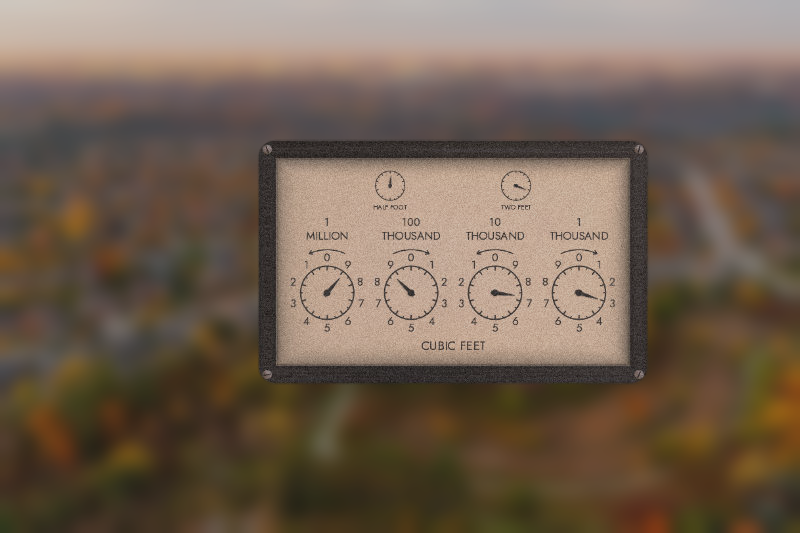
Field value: 887300 ft³
